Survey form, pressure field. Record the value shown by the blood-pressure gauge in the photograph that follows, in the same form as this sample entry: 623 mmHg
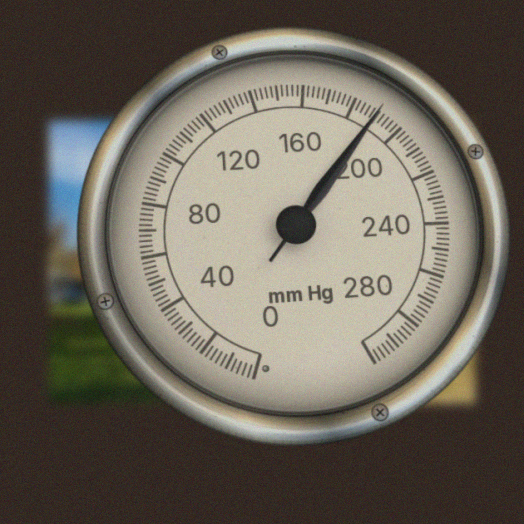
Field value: 190 mmHg
